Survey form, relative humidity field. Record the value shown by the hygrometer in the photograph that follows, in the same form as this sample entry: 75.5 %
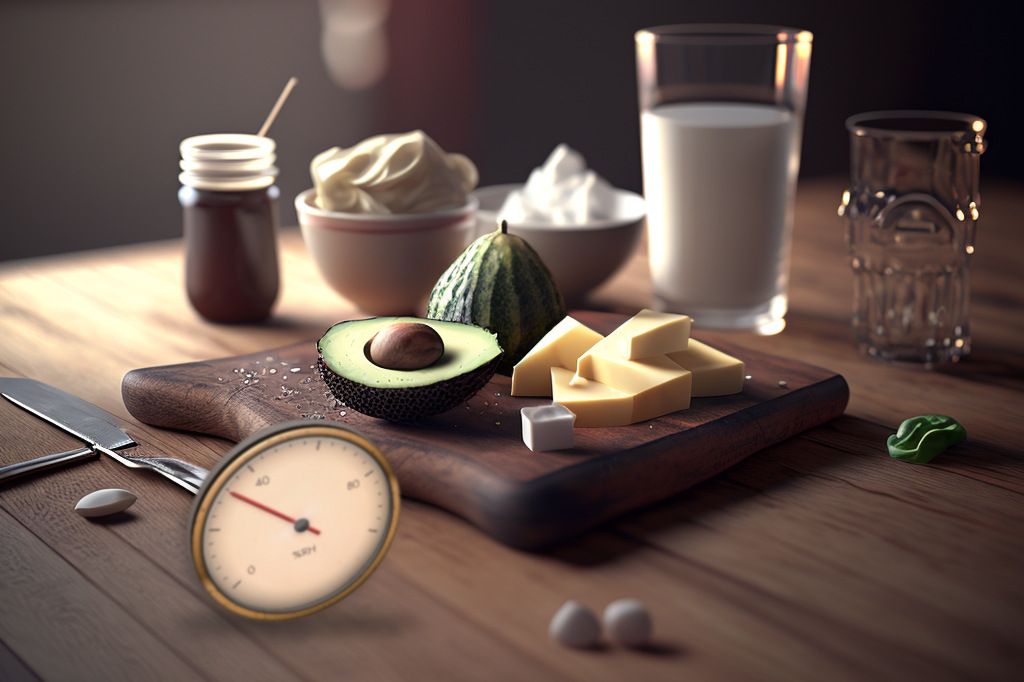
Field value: 32 %
